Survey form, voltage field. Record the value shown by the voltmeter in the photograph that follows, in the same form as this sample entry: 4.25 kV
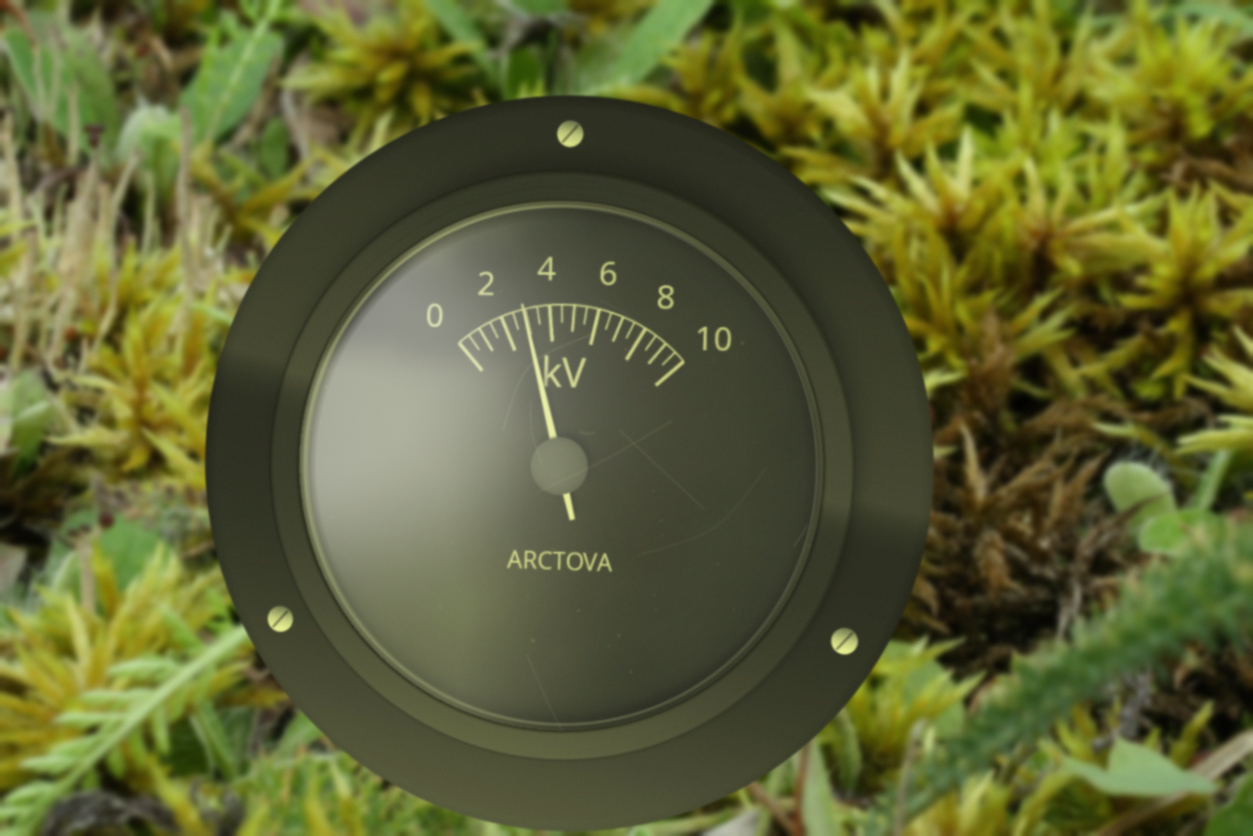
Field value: 3 kV
